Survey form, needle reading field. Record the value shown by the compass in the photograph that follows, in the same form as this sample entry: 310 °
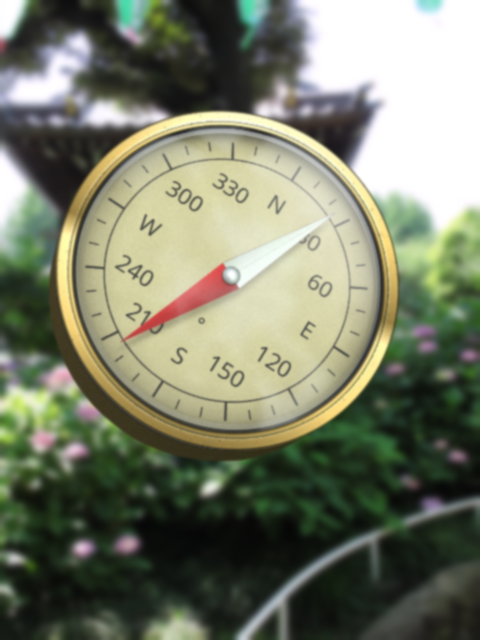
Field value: 205 °
